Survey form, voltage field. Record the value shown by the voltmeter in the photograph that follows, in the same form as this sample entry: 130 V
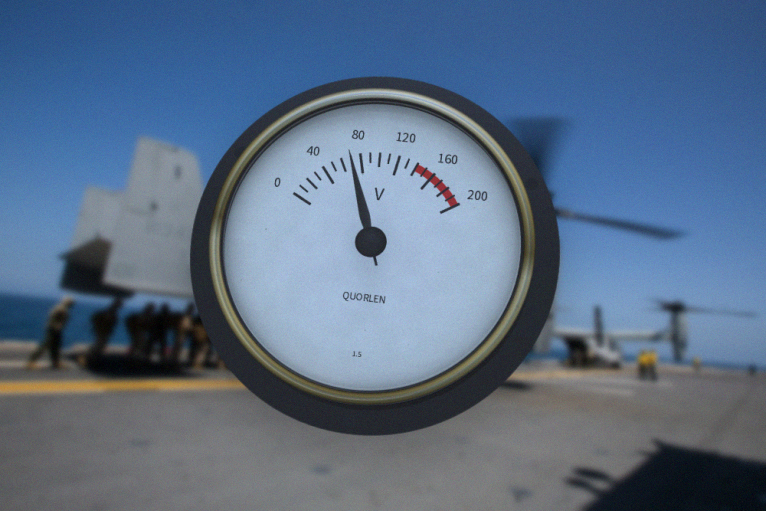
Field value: 70 V
